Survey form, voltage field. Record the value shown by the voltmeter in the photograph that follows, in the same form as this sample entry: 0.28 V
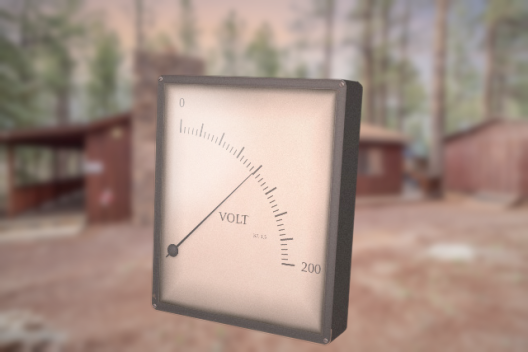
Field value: 100 V
